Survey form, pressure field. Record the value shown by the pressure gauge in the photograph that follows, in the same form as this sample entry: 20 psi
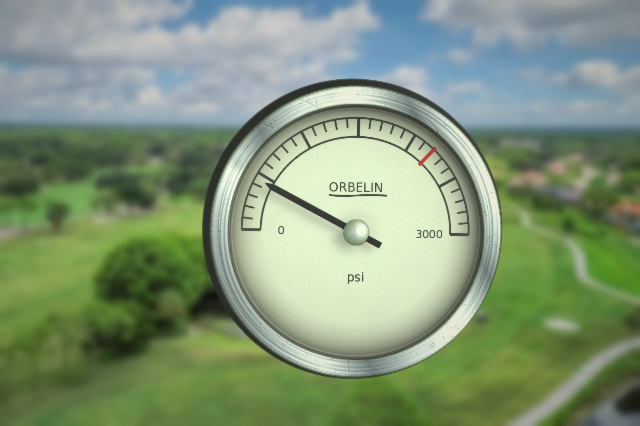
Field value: 450 psi
